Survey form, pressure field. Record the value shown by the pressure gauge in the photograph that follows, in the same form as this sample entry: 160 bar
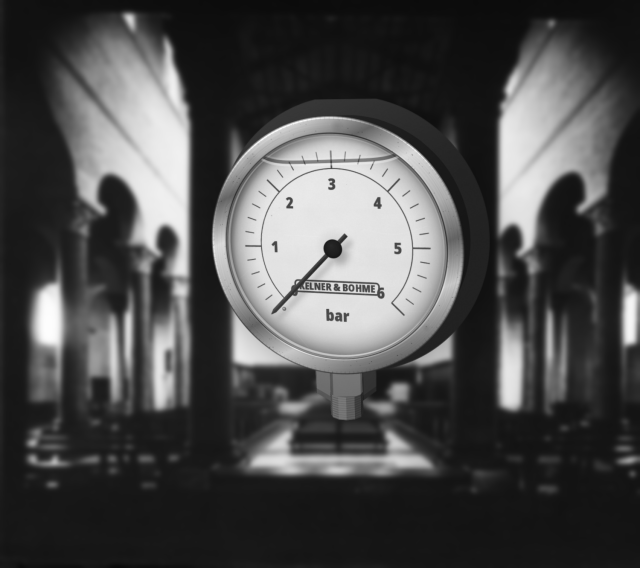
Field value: 0 bar
